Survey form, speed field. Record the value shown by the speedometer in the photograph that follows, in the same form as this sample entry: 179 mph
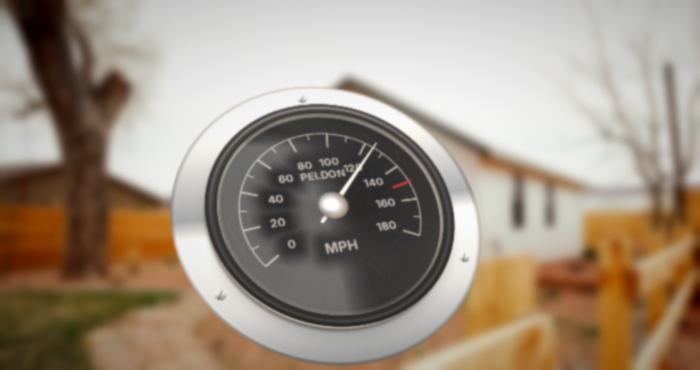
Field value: 125 mph
